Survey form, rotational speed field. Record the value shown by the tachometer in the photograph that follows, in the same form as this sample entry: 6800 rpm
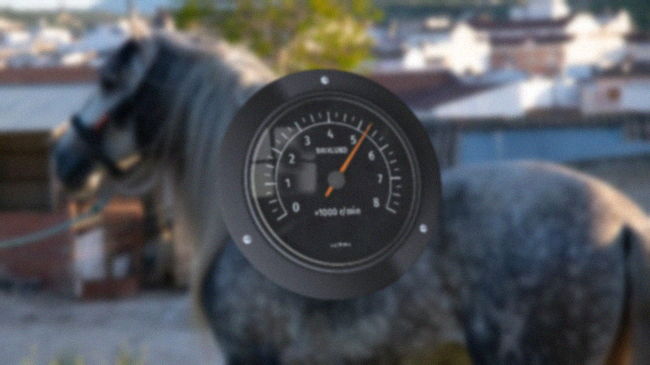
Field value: 5250 rpm
